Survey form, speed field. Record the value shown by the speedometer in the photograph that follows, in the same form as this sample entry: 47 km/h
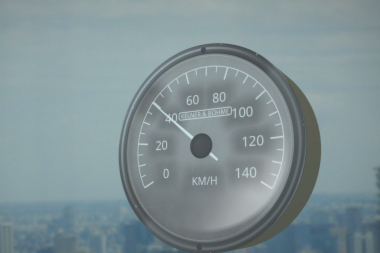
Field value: 40 km/h
